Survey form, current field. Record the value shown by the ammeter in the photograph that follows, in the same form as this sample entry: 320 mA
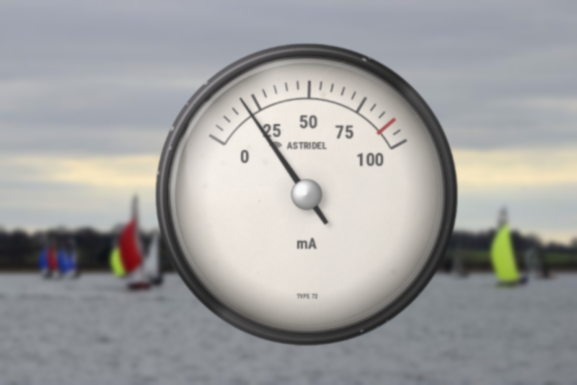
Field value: 20 mA
